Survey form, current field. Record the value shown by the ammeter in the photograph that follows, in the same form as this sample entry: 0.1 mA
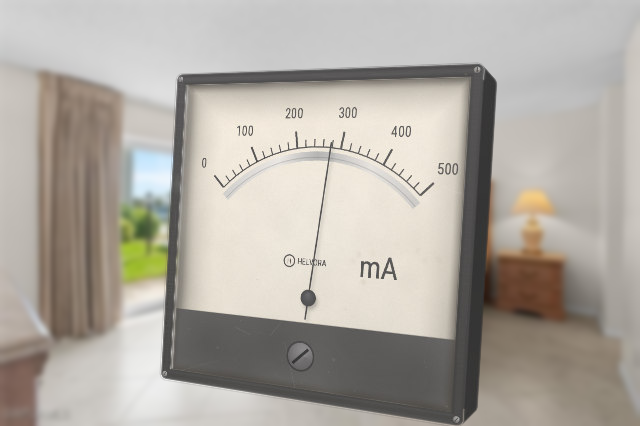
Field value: 280 mA
